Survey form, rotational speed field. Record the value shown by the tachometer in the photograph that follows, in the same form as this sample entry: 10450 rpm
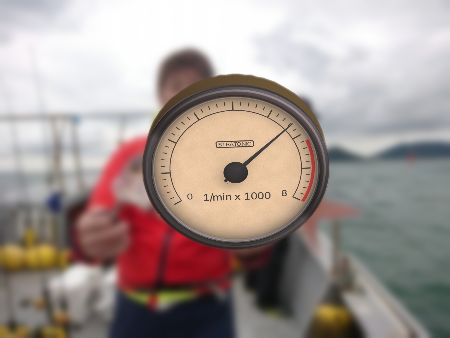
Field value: 5600 rpm
